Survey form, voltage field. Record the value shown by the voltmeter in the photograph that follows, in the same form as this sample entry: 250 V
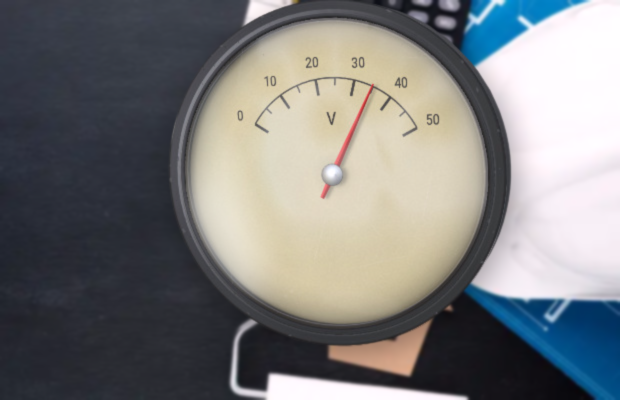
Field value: 35 V
